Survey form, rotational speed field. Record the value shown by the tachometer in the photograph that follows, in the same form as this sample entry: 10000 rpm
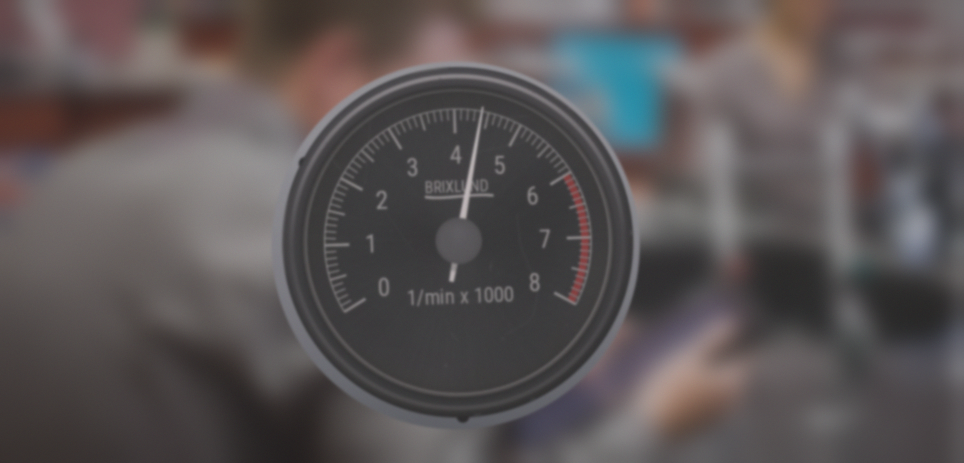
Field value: 4400 rpm
